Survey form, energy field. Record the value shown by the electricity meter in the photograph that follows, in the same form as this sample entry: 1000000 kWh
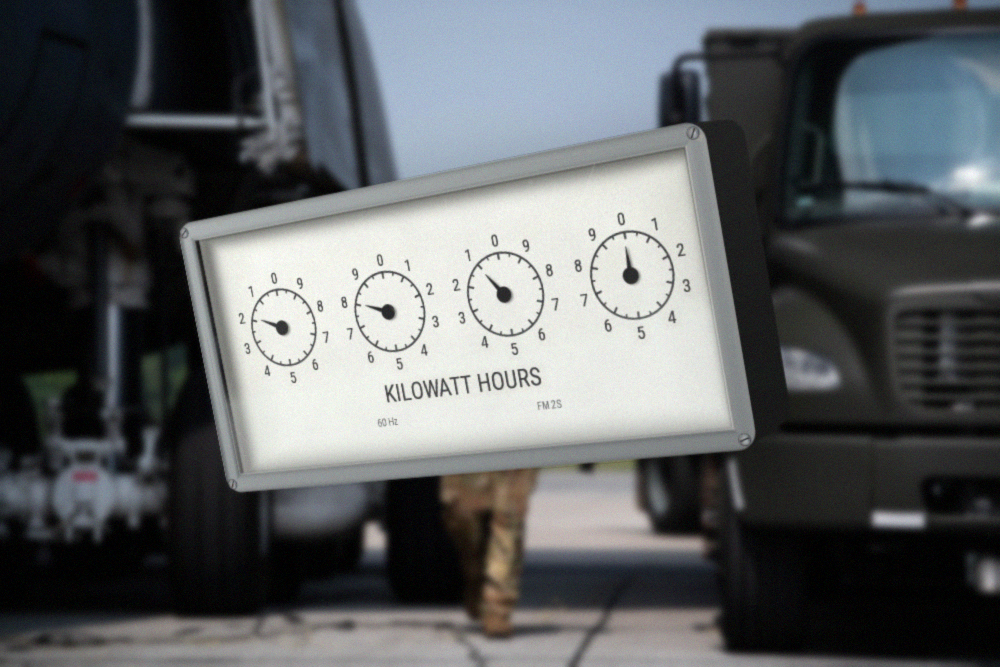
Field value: 1810 kWh
